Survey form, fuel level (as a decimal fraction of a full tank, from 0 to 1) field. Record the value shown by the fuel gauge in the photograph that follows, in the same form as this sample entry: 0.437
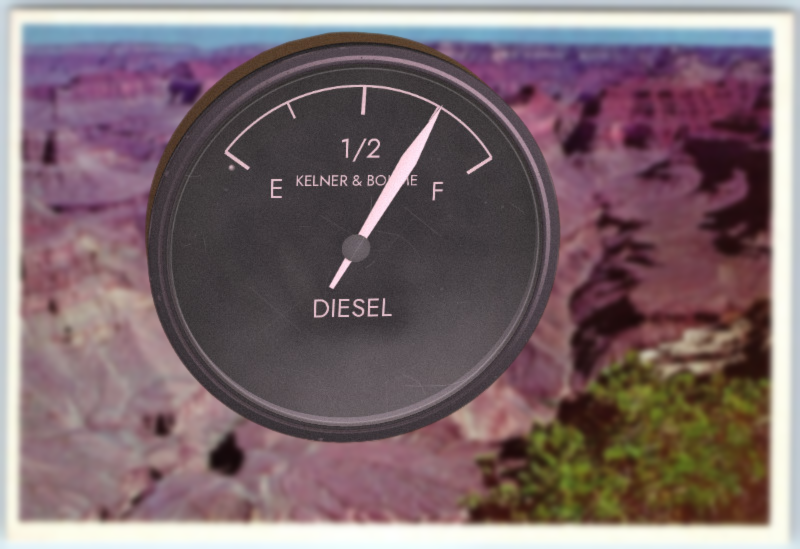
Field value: 0.75
